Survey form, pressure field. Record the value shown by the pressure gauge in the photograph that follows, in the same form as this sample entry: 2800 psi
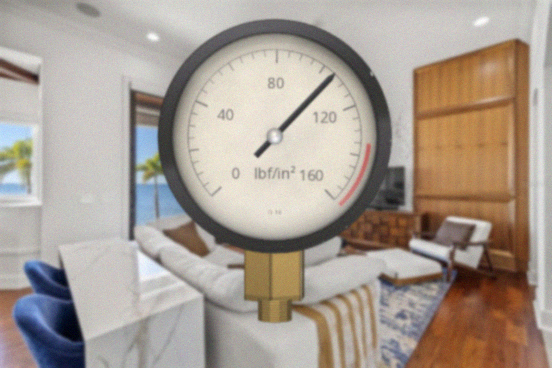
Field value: 105 psi
